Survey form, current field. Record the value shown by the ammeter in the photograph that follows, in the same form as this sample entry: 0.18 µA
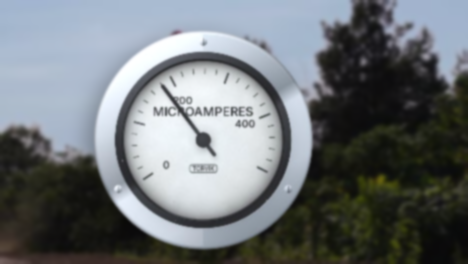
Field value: 180 µA
